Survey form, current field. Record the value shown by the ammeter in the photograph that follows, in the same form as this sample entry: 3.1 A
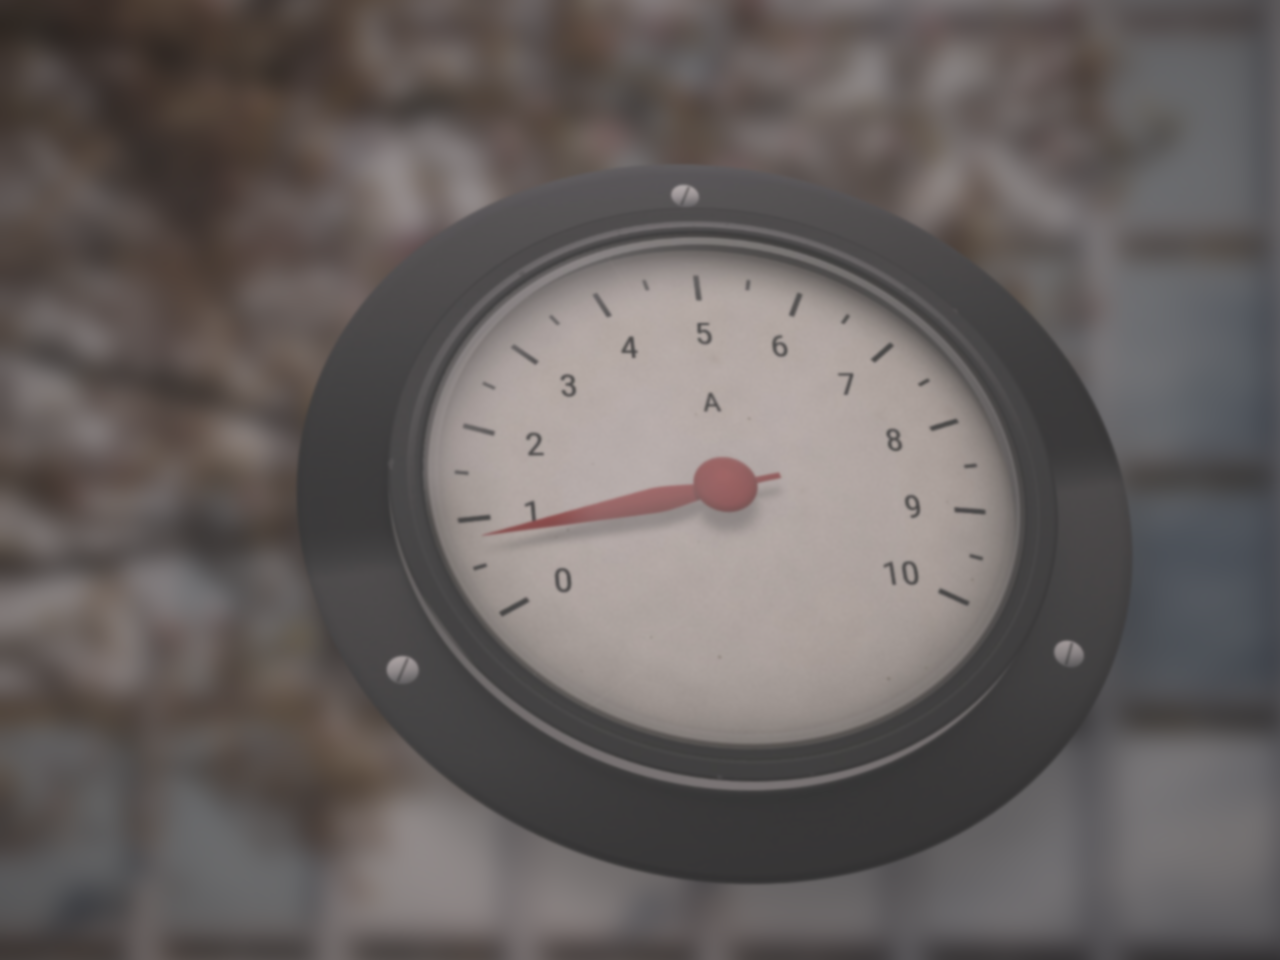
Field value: 0.75 A
